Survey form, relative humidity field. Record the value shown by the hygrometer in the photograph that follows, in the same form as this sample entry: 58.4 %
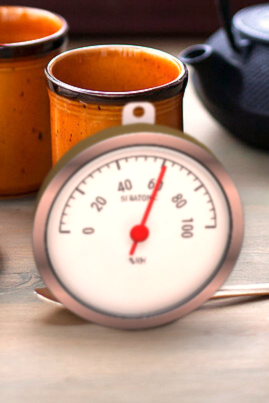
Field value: 60 %
